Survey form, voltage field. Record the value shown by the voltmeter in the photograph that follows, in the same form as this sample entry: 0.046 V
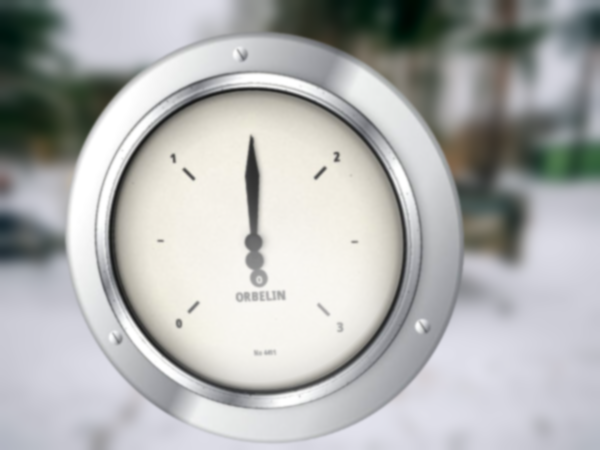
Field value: 1.5 V
